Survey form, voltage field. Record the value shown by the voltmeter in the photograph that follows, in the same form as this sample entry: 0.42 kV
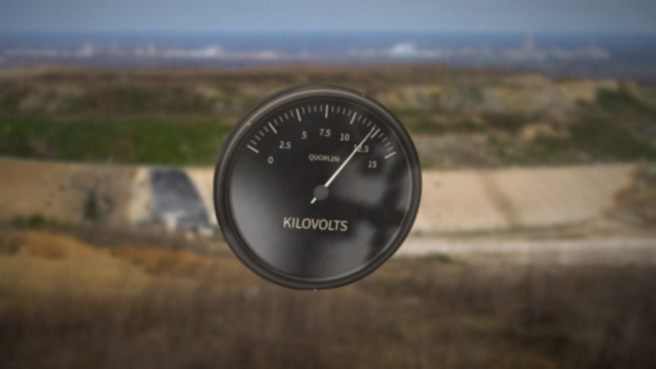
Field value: 12 kV
